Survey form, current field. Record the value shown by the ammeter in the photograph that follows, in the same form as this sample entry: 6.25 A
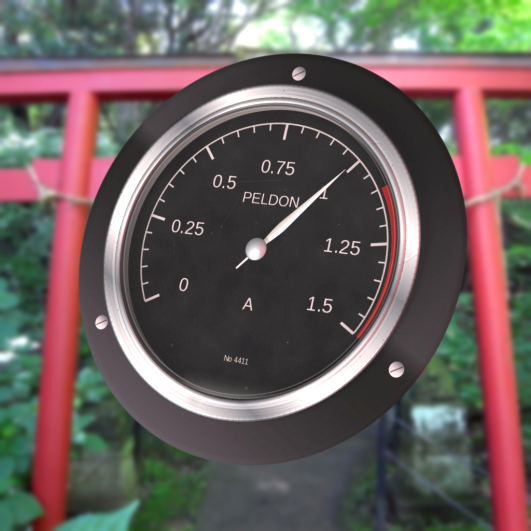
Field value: 1 A
